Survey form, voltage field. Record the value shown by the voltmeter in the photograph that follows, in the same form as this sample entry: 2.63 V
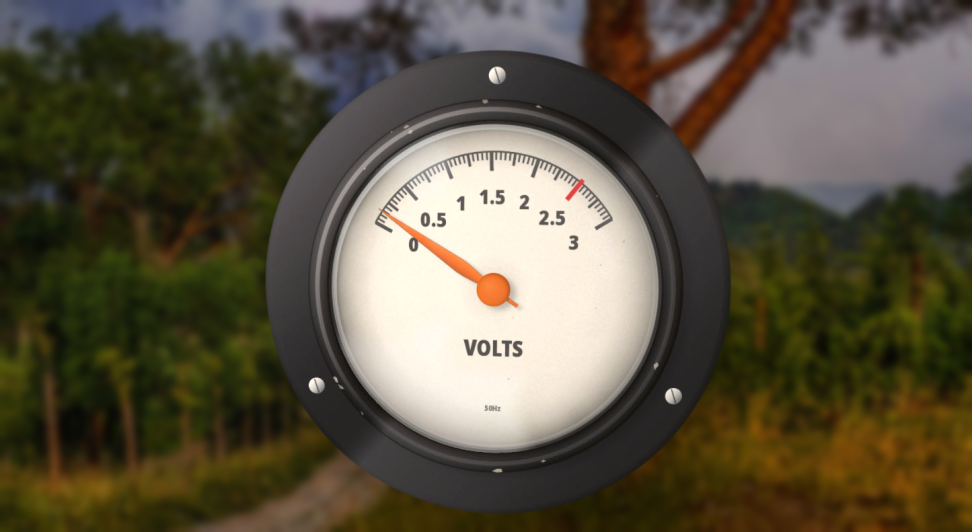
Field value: 0.15 V
